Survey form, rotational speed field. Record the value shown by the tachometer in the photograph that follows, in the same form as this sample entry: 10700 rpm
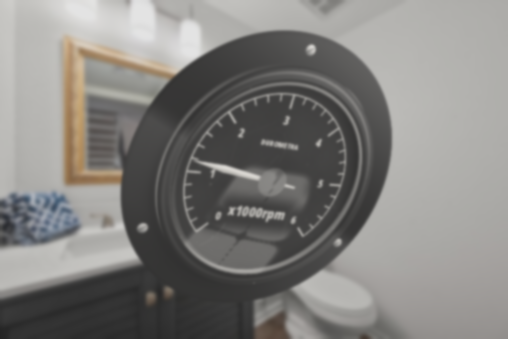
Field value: 1200 rpm
